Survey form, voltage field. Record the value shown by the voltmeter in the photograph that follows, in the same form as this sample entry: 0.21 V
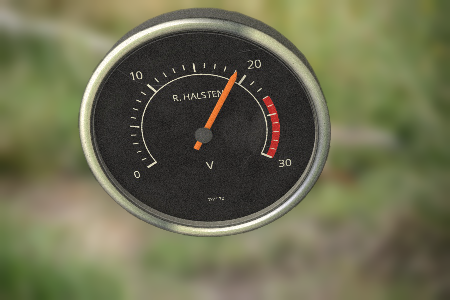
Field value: 19 V
